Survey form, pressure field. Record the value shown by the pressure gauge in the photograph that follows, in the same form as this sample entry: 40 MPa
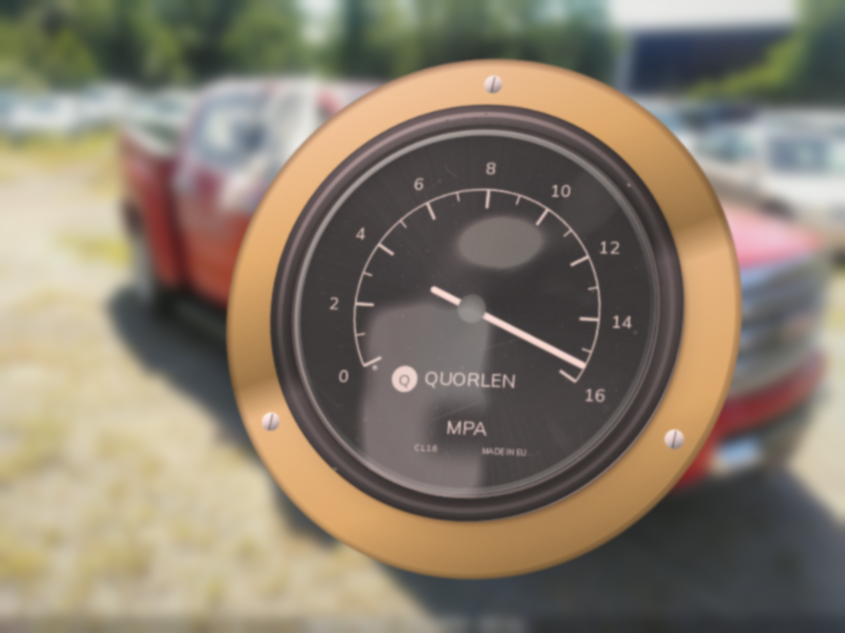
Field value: 15.5 MPa
